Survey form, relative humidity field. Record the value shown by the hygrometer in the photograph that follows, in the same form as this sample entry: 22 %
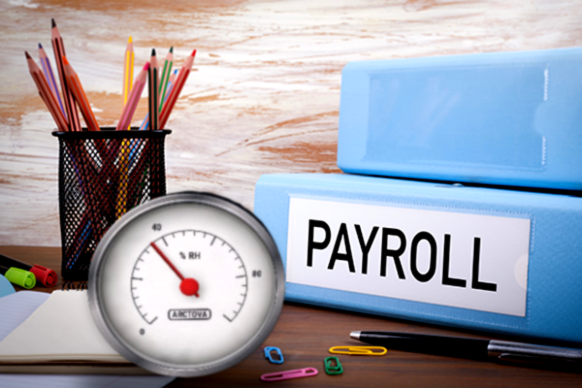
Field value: 36 %
